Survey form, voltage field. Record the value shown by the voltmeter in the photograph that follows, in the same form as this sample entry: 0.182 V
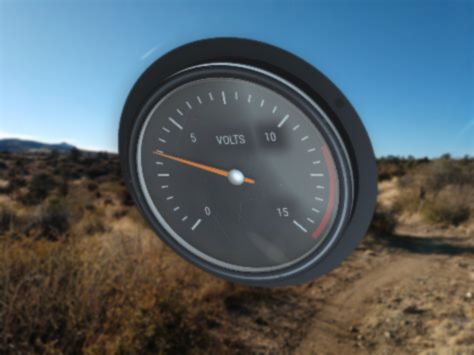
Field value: 3.5 V
